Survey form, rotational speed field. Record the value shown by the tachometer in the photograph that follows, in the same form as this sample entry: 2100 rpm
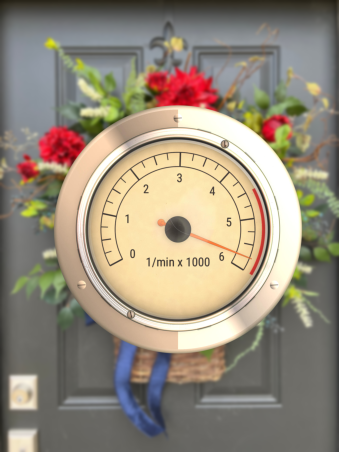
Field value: 5750 rpm
